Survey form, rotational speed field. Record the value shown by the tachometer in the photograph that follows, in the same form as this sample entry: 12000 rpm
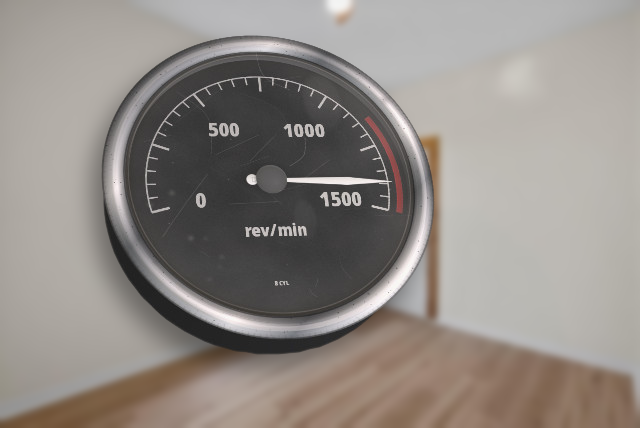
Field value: 1400 rpm
